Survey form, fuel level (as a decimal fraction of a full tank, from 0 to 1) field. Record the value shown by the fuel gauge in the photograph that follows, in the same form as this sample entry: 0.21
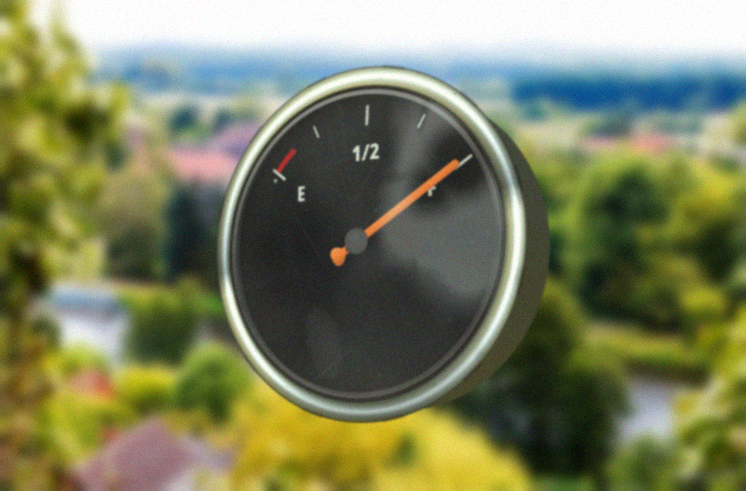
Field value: 1
